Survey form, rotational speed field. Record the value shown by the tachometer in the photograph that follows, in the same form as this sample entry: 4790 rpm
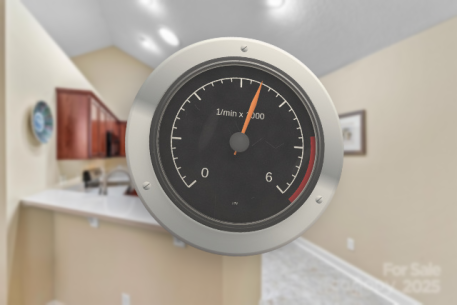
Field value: 3400 rpm
